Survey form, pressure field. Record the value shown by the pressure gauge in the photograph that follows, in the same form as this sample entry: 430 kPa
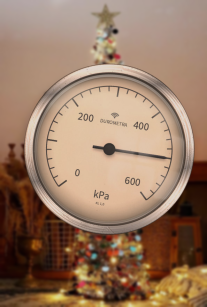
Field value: 500 kPa
